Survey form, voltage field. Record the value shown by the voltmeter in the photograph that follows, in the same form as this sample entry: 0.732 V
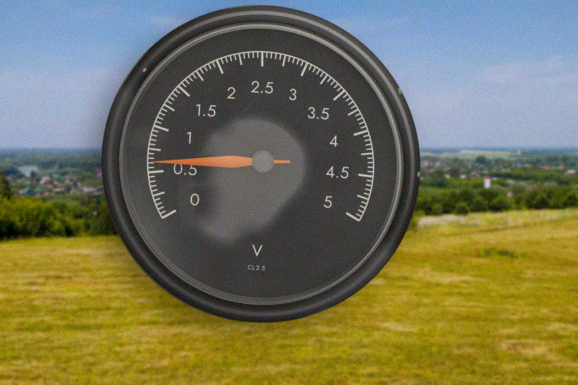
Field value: 0.6 V
